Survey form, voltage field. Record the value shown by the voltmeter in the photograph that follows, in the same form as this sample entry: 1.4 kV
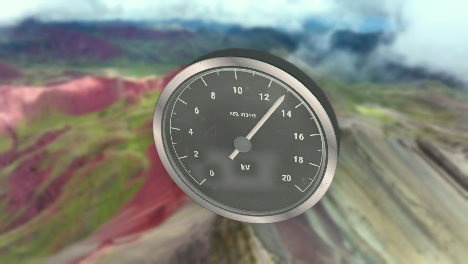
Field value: 13 kV
